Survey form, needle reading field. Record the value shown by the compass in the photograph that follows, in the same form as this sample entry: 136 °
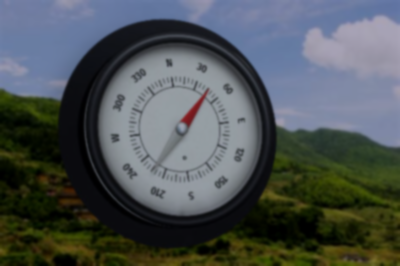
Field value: 45 °
